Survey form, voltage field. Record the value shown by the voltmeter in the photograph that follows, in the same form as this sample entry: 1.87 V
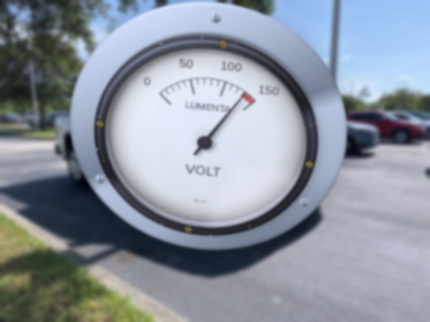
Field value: 130 V
